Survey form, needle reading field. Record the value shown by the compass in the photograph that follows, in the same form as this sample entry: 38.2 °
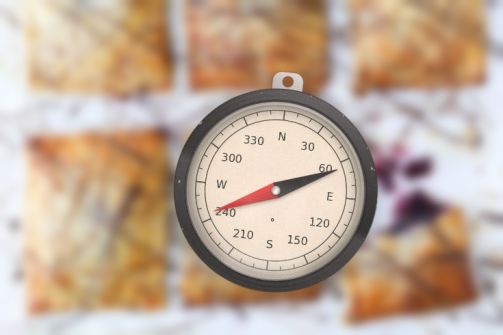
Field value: 245 °
